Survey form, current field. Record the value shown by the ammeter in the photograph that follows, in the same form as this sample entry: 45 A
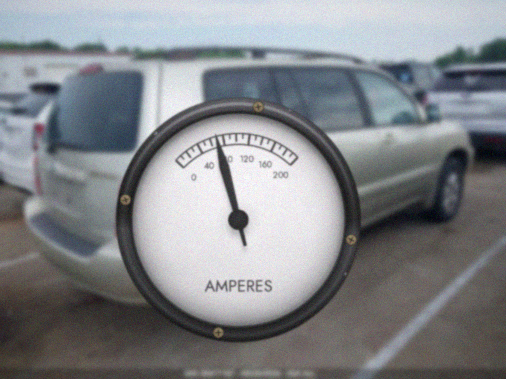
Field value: 70 A
